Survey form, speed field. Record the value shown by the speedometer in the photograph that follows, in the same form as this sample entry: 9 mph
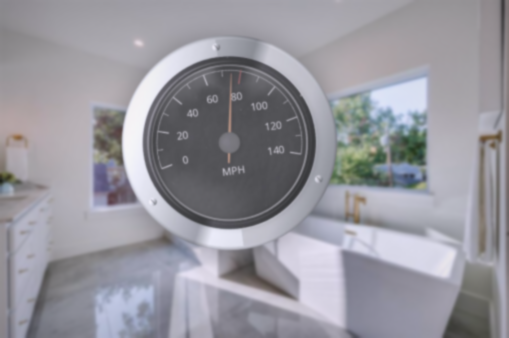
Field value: 75 mph
